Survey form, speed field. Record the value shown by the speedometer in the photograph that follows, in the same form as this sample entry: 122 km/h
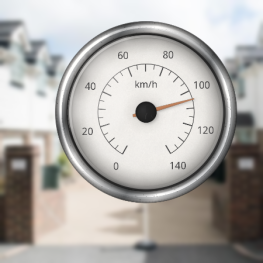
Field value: 105 km/h
